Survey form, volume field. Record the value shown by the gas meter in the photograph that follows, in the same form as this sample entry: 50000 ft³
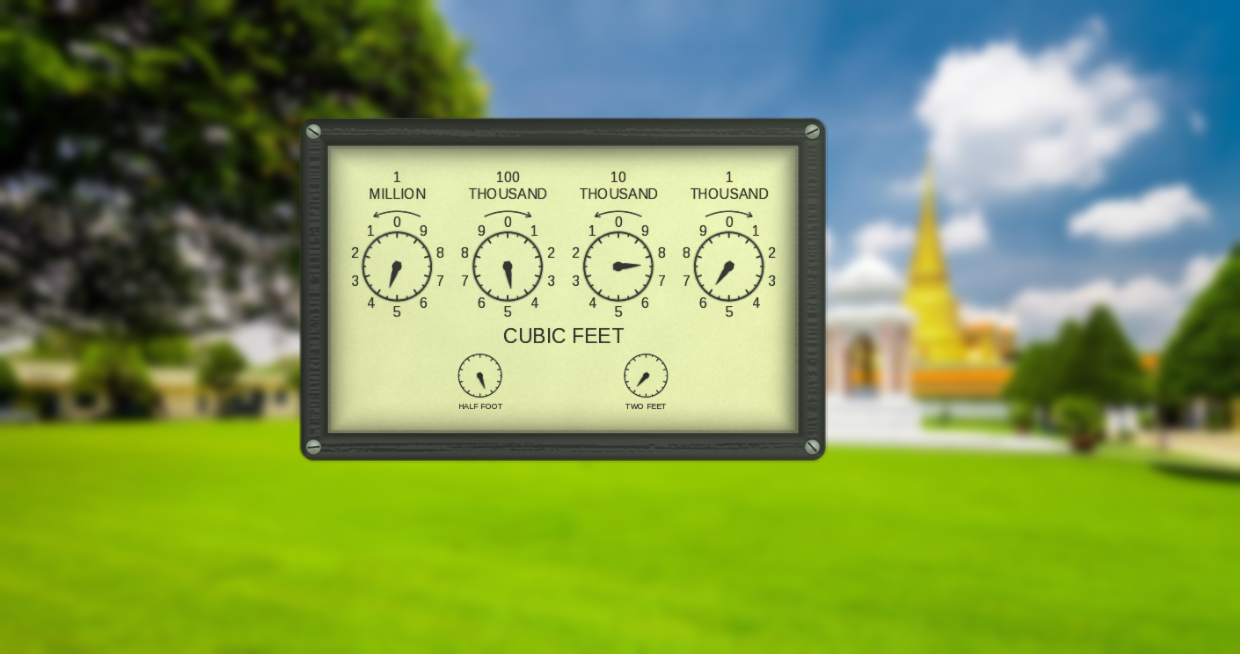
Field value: 447600 ft³
